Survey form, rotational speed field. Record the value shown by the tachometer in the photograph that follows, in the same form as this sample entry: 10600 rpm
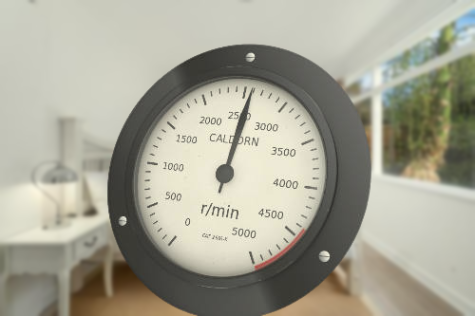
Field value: 2600 rpm
